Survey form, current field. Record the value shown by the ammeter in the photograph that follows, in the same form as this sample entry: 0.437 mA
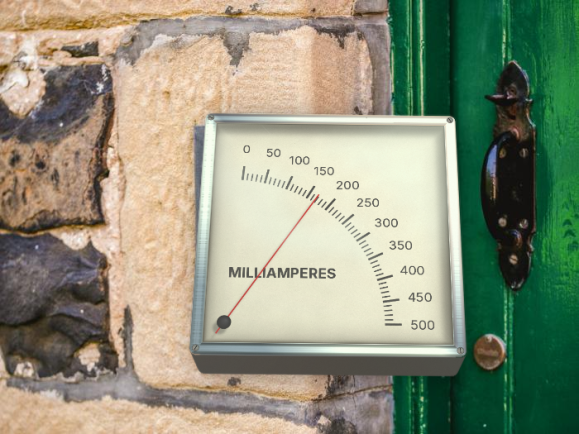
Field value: 170 mA
